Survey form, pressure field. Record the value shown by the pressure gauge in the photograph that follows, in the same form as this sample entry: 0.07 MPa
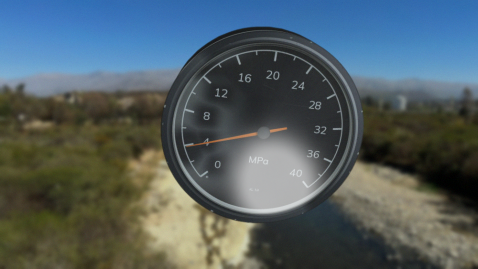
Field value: 4 MPa
